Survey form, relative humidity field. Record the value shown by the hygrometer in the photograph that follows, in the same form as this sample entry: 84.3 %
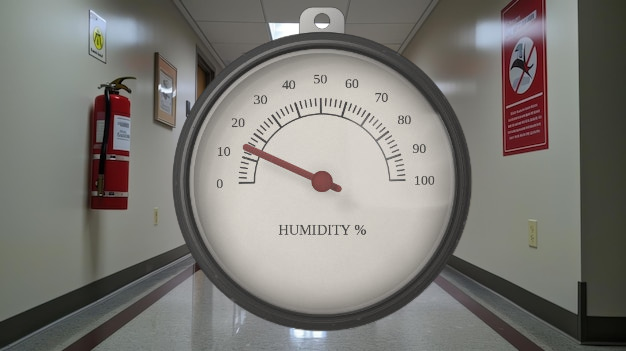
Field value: 14 %
